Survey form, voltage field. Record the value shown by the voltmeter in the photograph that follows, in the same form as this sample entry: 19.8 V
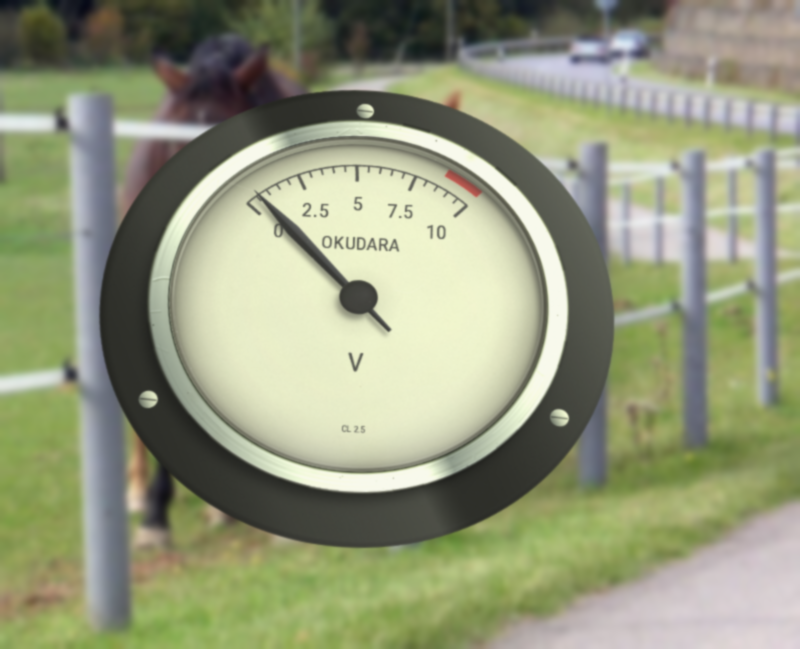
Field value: 0.5 V
